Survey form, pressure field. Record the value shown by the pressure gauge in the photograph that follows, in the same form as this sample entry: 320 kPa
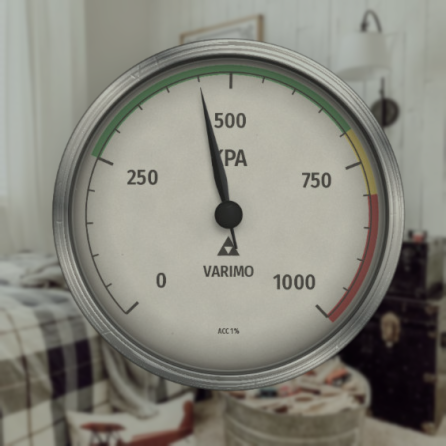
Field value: 450 kPa
